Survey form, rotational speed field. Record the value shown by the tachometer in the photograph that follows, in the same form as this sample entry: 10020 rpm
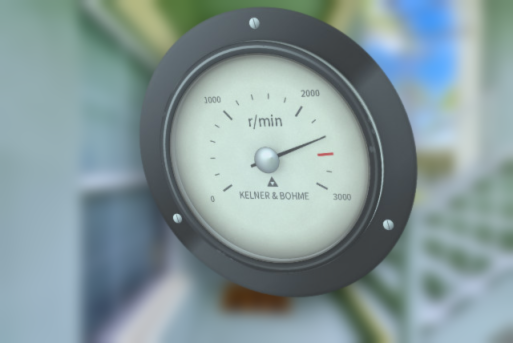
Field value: 2400 rpm
